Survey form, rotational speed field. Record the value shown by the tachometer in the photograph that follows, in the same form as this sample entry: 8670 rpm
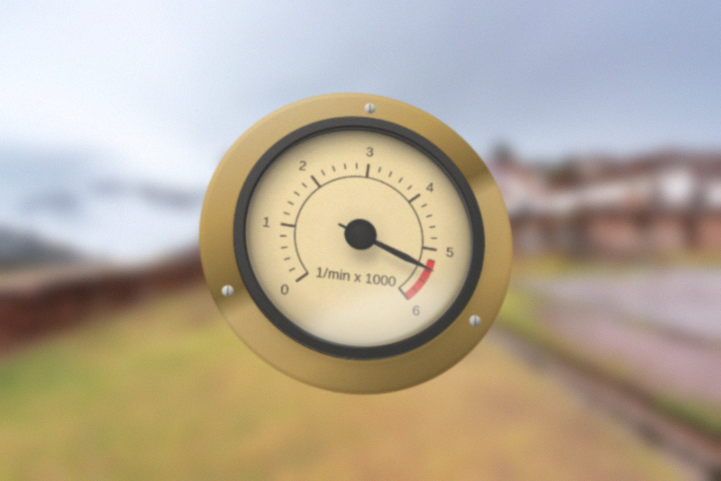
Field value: 5400 rpm
